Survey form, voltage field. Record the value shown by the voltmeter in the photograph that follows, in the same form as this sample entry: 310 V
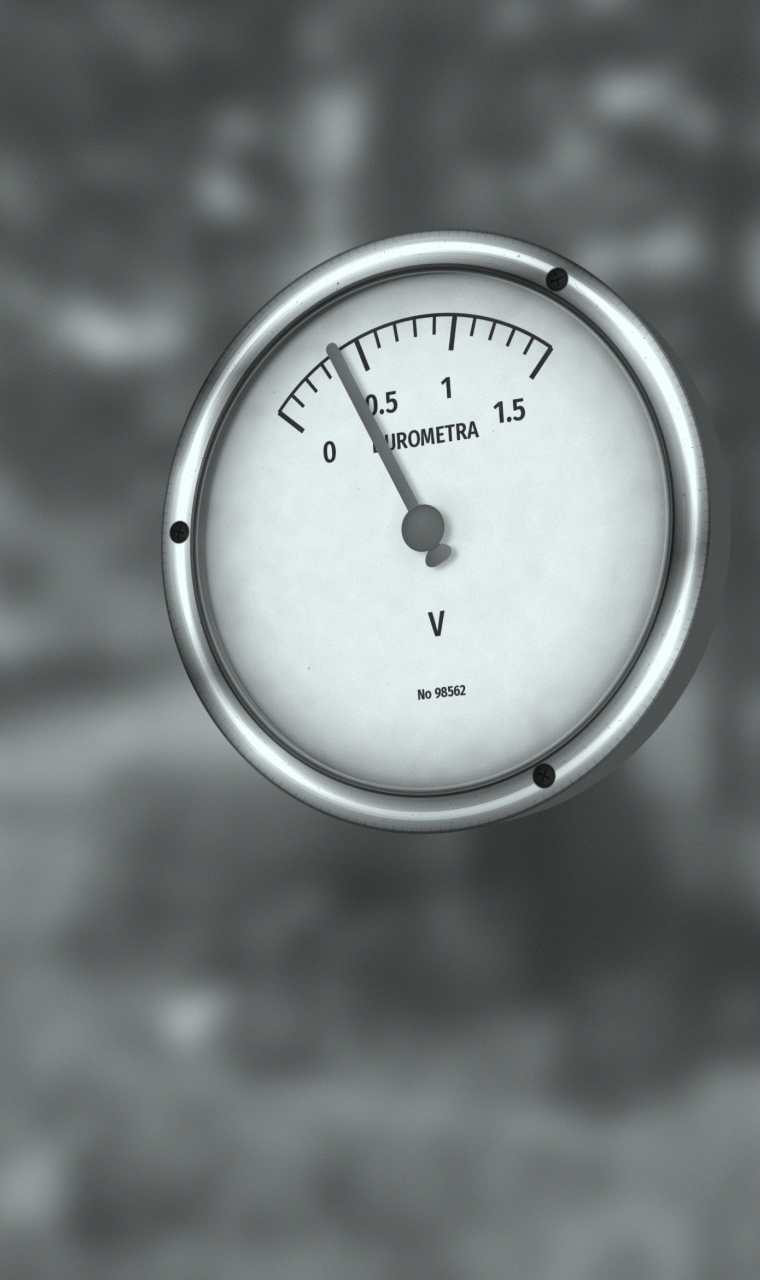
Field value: 0.4 V
